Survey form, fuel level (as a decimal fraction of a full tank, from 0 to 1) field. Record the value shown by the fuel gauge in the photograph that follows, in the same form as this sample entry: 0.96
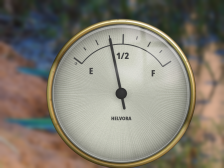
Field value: 0.375
